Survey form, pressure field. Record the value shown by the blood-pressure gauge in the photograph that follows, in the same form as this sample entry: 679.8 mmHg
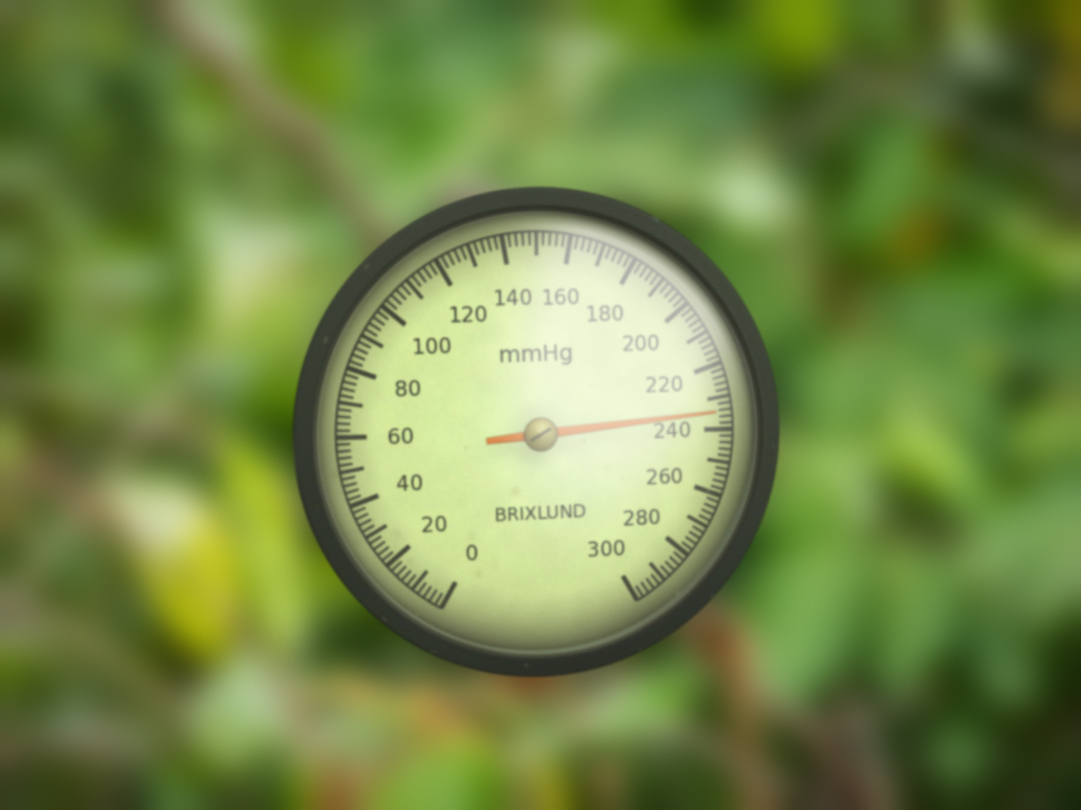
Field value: 234 mmHg
